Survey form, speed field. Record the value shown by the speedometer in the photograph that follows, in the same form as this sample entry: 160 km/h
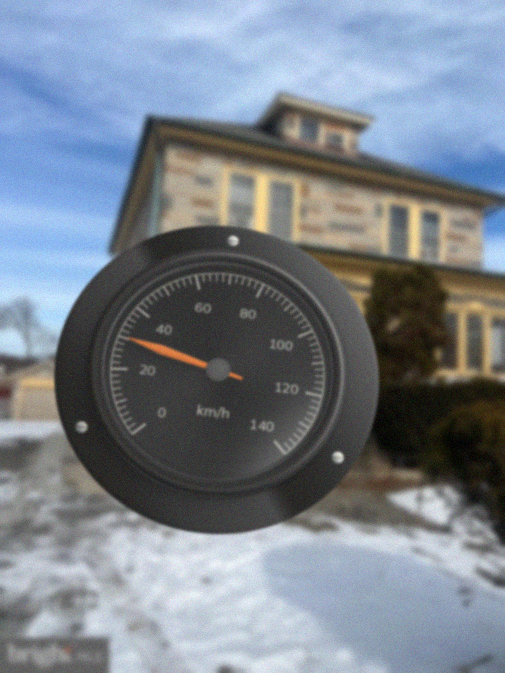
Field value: 30 km/h
